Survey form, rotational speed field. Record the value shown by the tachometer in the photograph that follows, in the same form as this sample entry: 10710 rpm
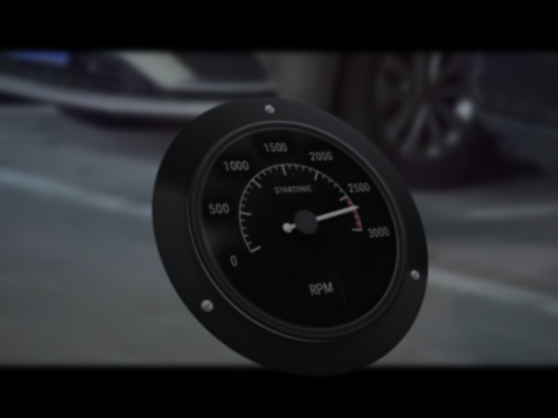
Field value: 2700 rpm
